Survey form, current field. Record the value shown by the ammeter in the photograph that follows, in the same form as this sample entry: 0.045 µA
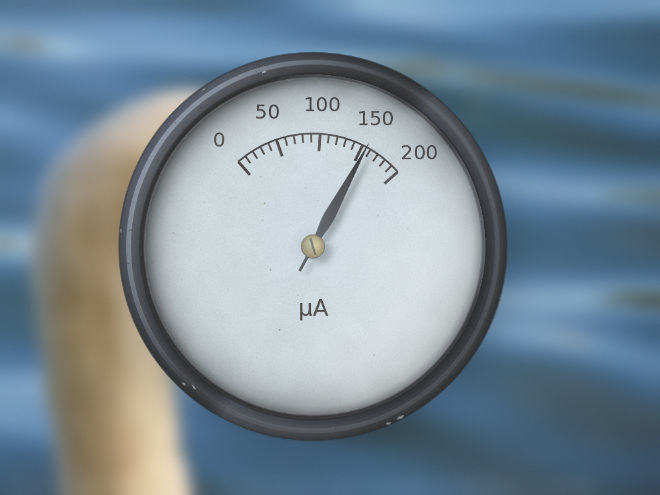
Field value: 155 µA
